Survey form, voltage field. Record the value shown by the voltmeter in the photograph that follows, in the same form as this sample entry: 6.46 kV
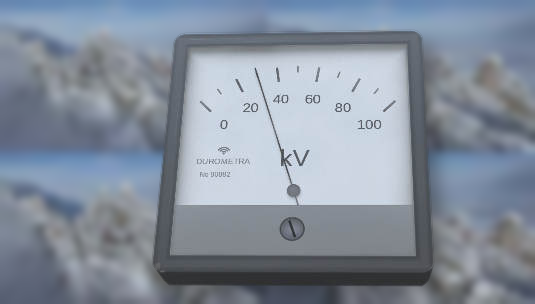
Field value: 30 kV
